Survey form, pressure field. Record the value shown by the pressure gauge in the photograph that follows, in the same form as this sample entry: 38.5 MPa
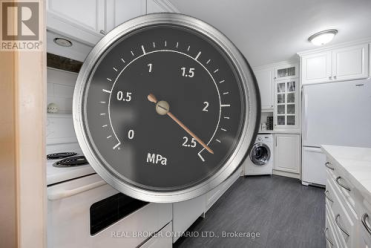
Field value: 2.4 MPa
